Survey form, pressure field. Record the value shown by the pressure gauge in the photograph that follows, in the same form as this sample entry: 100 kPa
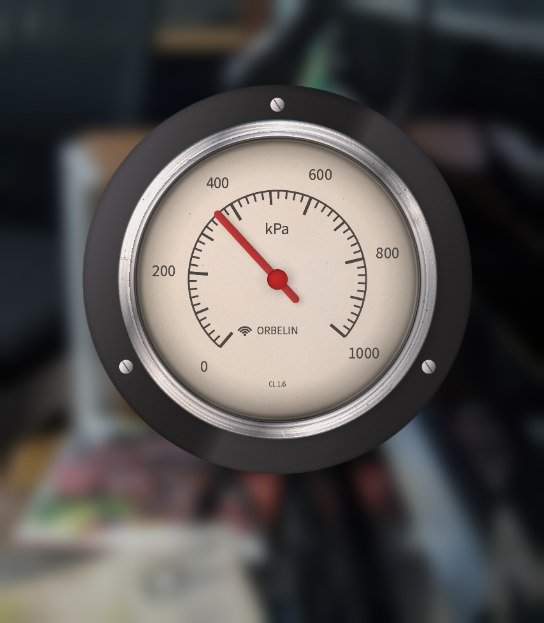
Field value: 360 kPa
